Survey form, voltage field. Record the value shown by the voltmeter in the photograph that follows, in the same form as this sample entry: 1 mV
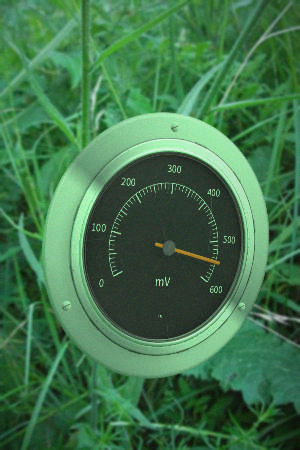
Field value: 550 mV
